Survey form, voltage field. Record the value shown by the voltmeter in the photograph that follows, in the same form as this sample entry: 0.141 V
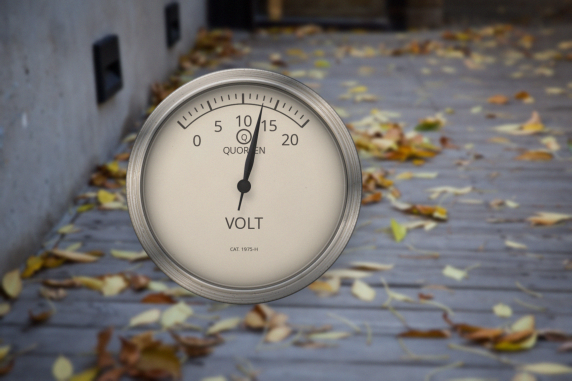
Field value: 13 V
